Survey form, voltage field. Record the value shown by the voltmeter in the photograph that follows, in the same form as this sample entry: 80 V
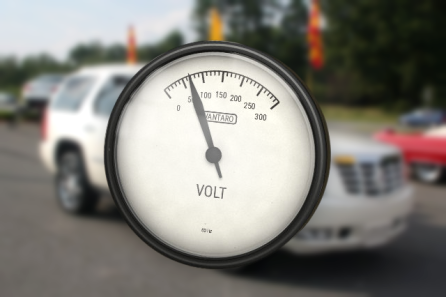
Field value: 70 V
